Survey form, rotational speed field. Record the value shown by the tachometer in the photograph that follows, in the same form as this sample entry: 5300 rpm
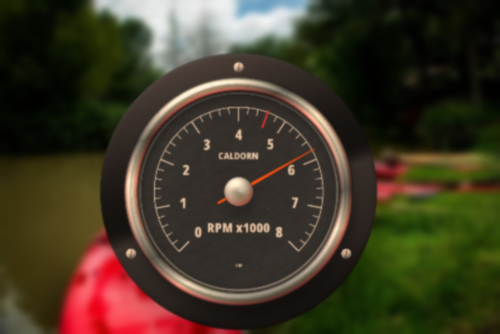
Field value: 5800 rpm
